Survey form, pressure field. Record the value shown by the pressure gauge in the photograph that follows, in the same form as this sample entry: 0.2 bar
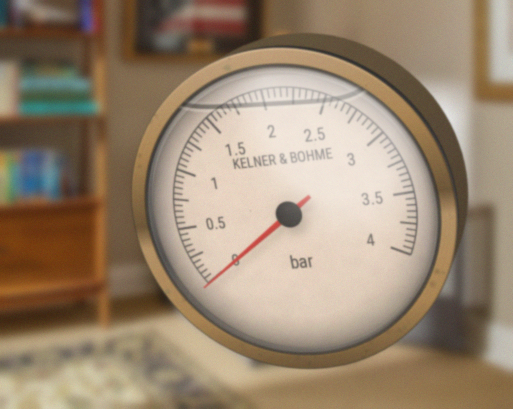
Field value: 0 bar
